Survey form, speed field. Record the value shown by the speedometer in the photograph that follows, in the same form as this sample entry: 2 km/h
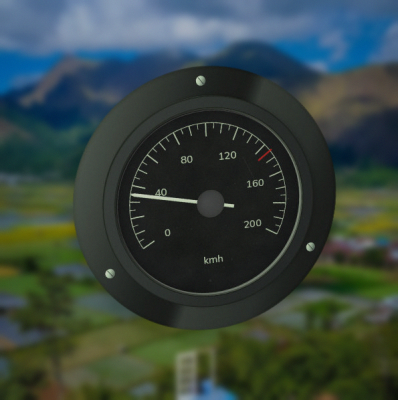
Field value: 35 km/h
